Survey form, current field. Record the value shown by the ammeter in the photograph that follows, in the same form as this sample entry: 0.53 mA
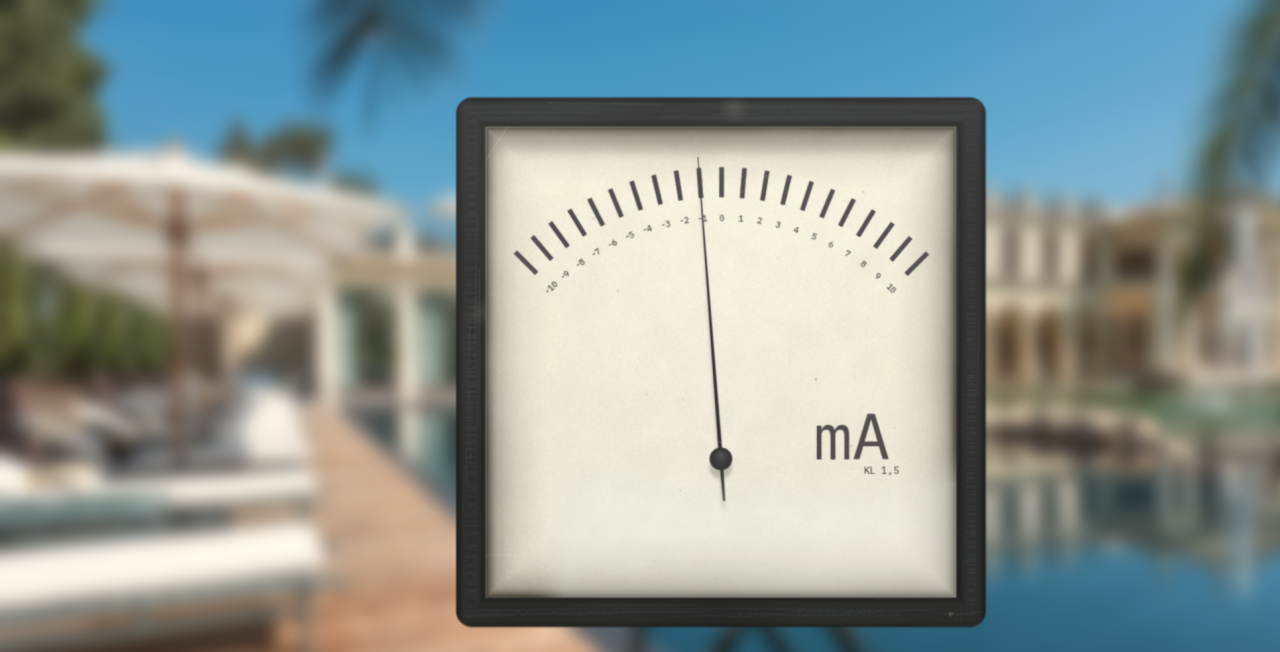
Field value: -1 mA
